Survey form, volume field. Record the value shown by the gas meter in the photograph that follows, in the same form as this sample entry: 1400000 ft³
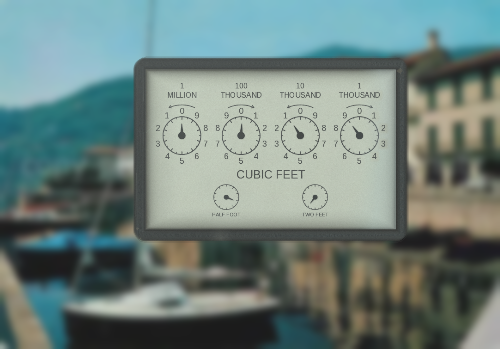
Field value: 900 ft³
